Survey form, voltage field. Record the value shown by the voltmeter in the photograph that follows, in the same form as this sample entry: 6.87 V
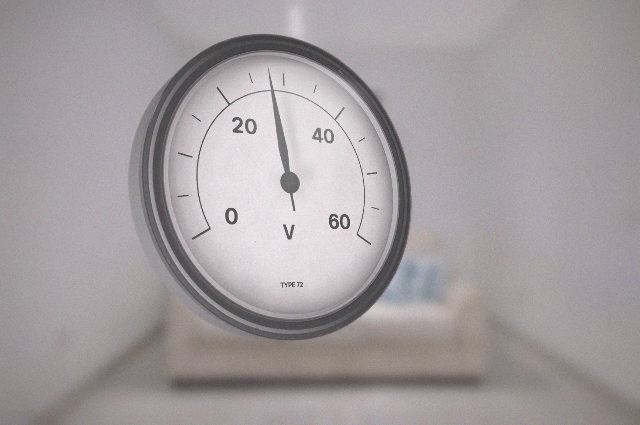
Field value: 27.5 V
